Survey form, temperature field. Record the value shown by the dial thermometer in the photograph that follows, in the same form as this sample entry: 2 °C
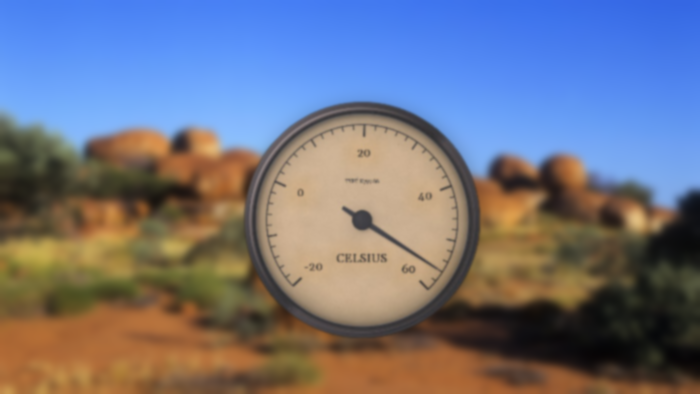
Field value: 56 °C
